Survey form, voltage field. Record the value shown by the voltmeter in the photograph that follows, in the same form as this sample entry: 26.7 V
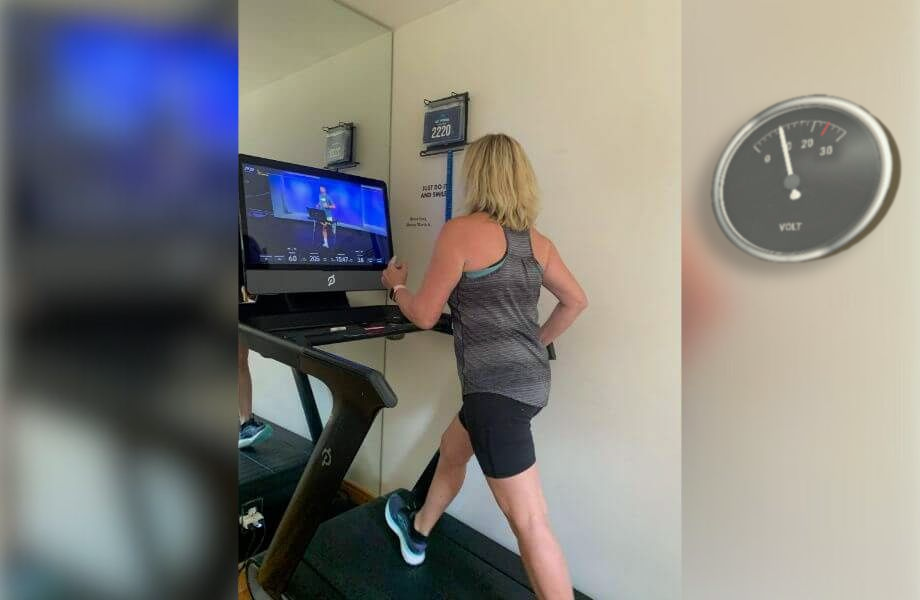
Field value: 10 V
